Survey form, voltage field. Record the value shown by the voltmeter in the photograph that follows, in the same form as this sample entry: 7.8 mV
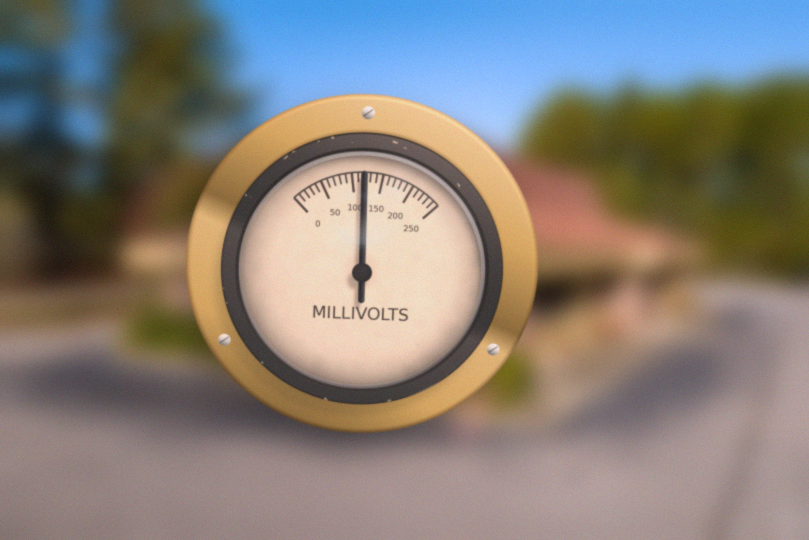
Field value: 120 mV
